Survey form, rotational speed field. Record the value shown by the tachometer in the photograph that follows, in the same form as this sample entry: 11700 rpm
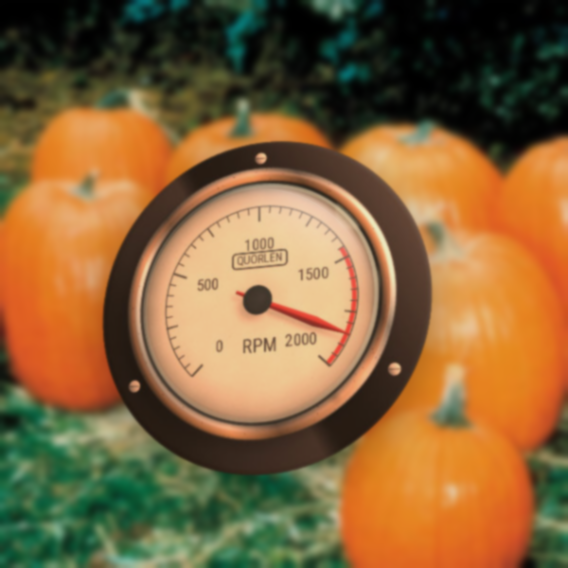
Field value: 1850 rpm
